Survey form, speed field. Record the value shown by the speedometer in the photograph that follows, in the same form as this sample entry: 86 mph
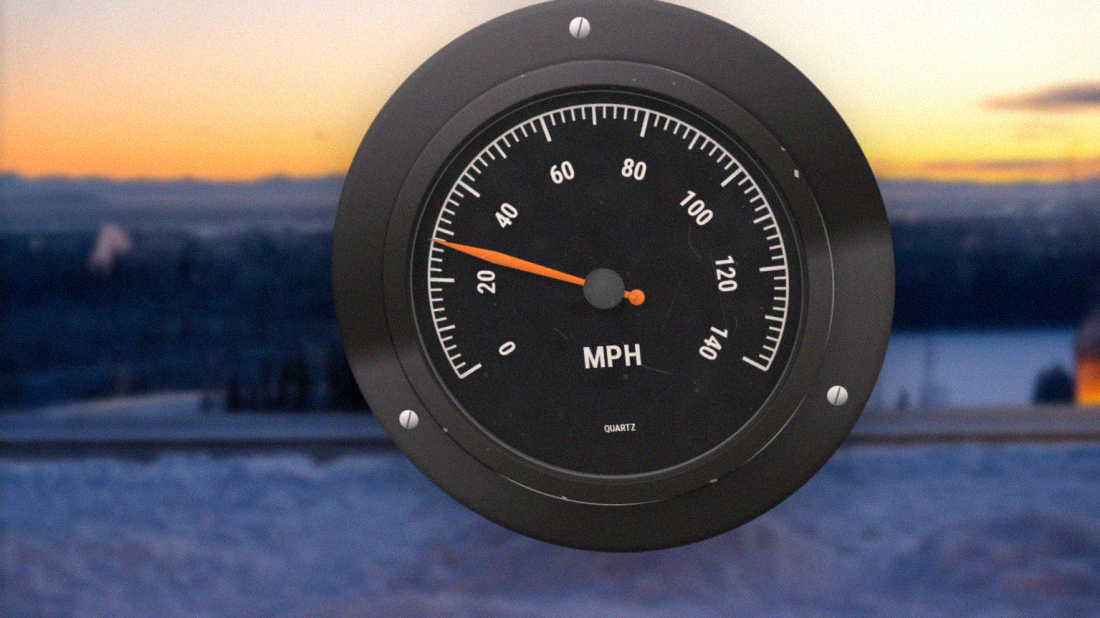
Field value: 28 mph
